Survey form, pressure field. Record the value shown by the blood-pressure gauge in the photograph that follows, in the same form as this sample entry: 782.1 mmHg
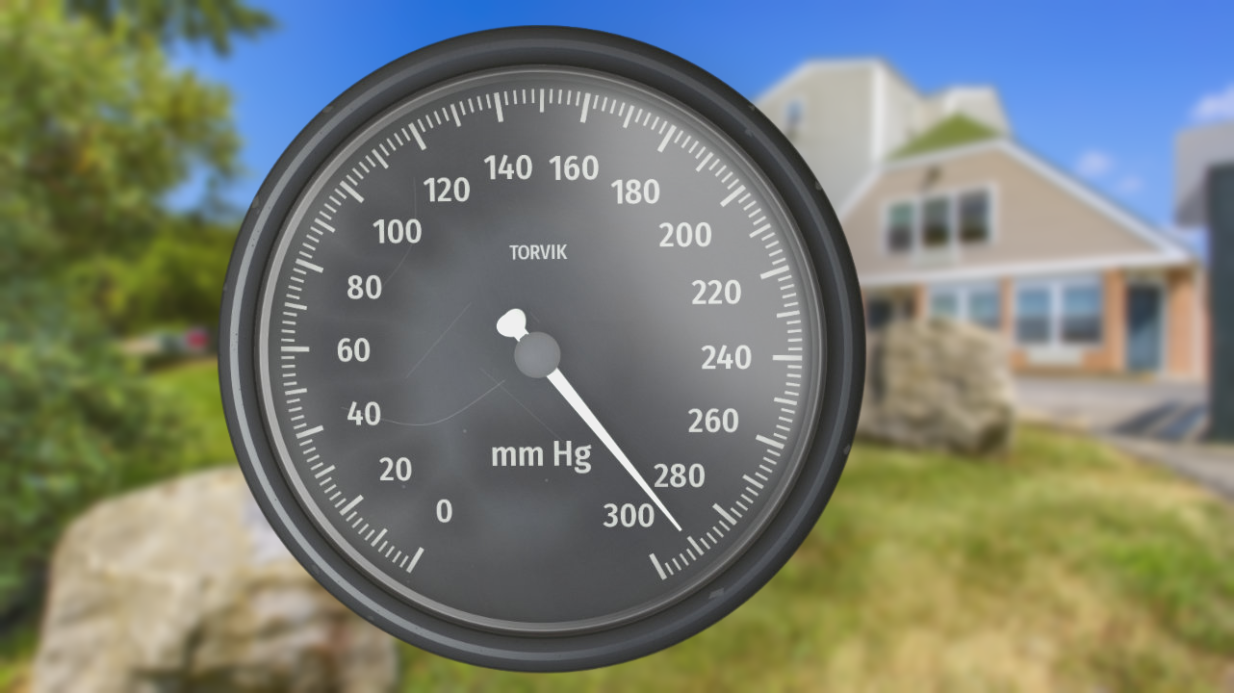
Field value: 290 mmHg
